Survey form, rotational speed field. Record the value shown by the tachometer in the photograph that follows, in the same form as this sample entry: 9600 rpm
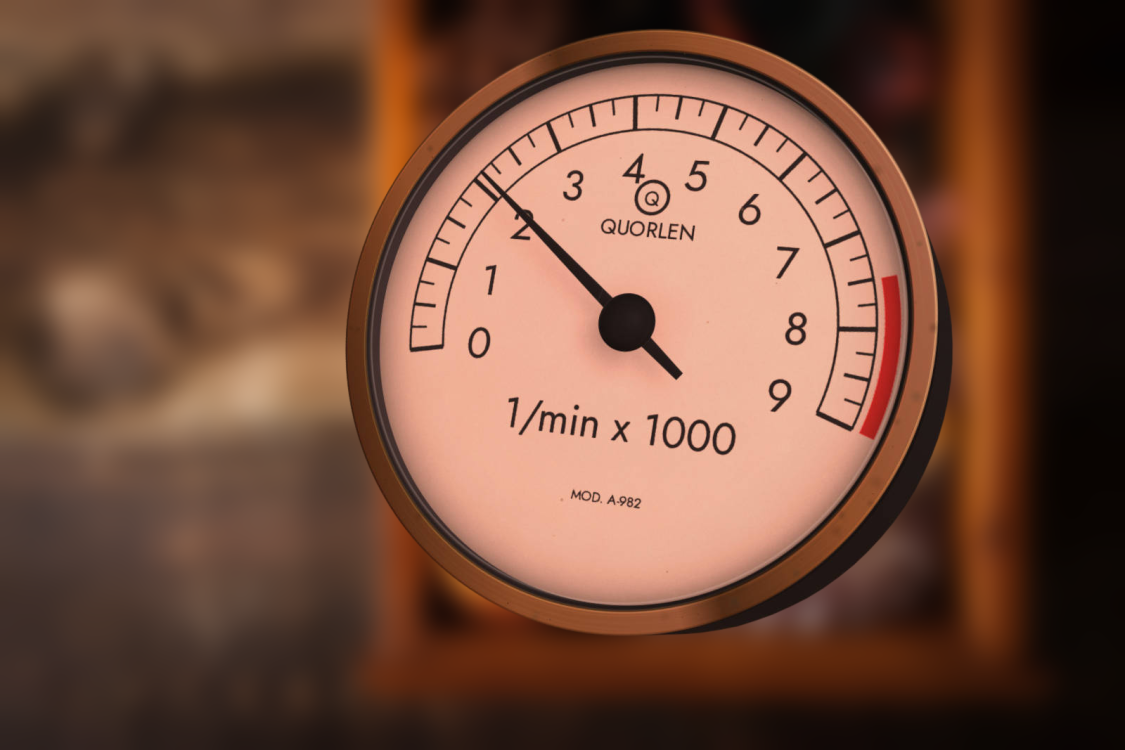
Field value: 2125 rpm
